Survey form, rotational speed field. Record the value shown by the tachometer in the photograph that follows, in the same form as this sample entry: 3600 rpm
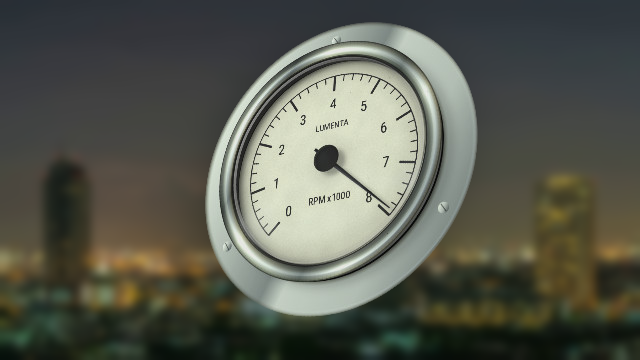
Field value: 7900 rpm
